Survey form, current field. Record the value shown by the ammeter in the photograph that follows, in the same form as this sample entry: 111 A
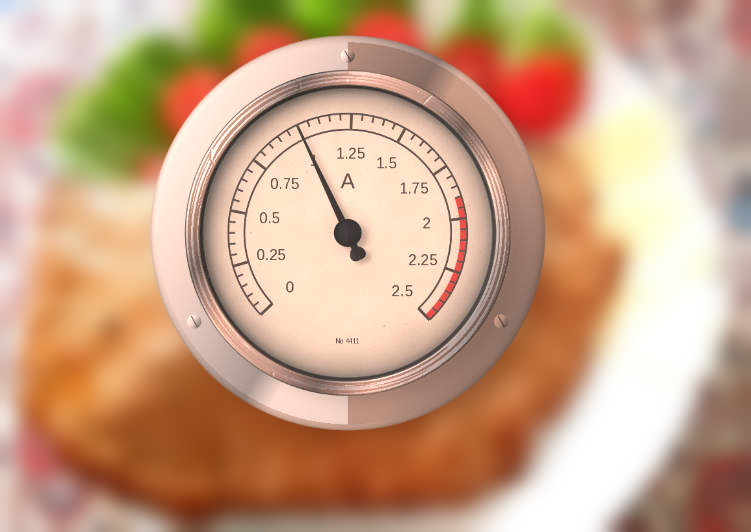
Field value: 1 A
